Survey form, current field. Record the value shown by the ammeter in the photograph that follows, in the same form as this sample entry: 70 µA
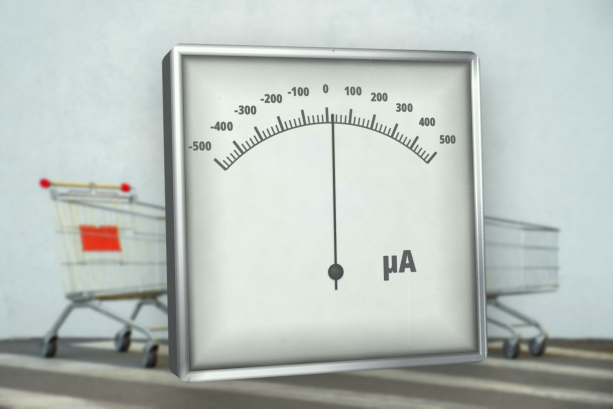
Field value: 20 µA
